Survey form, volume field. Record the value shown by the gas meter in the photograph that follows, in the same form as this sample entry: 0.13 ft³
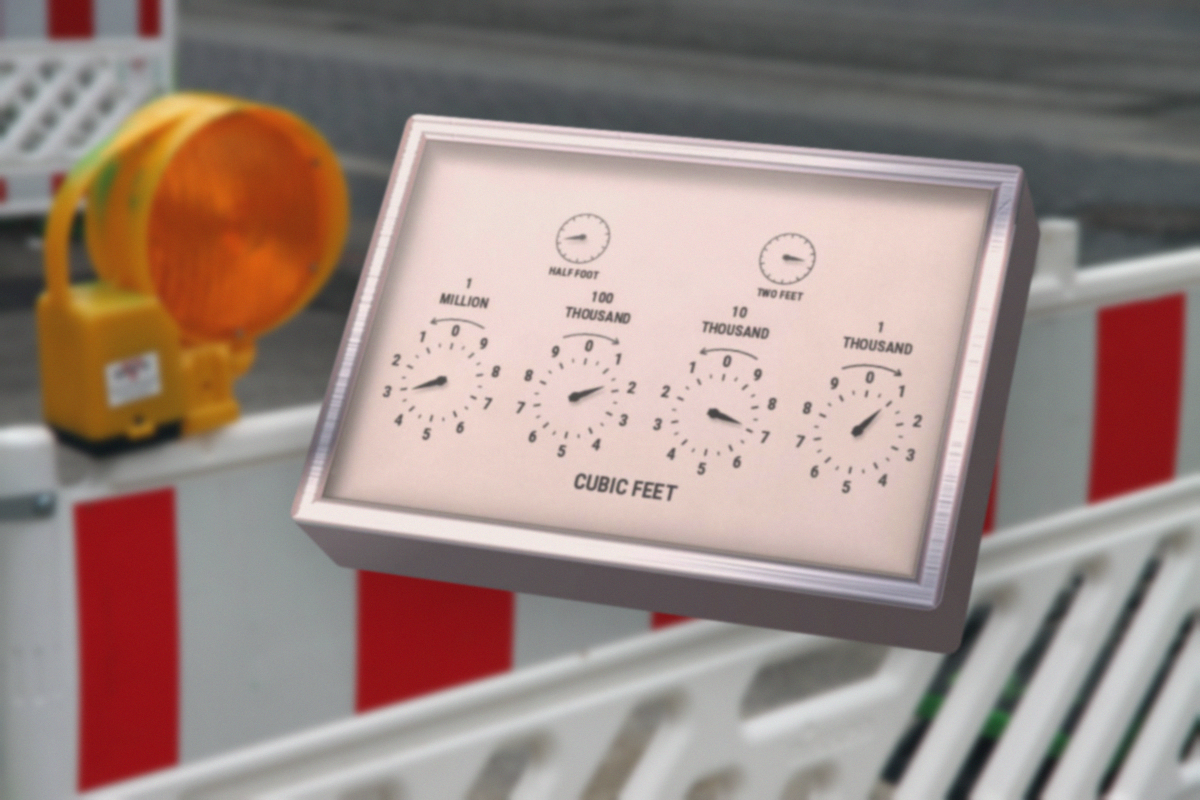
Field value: 317100 ft³
